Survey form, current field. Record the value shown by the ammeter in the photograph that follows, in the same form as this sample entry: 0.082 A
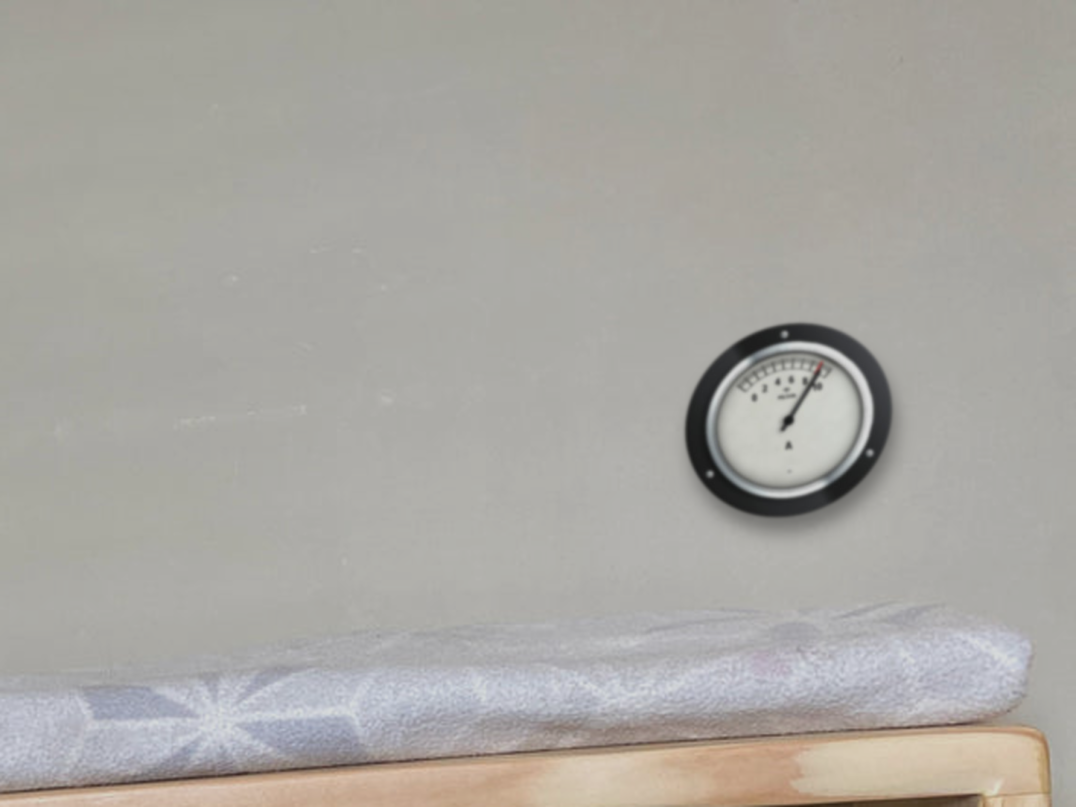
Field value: 9 A
